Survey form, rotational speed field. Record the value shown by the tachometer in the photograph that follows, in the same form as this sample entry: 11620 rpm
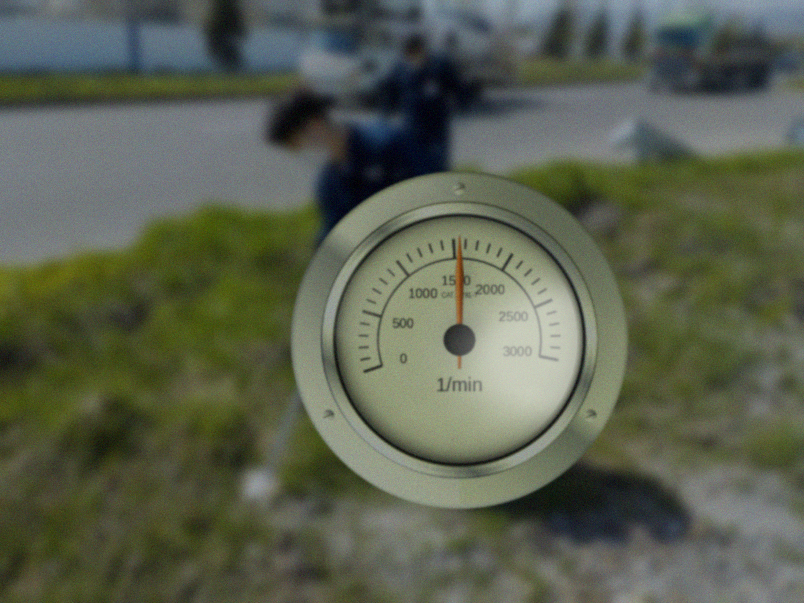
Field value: 1550 rpm
